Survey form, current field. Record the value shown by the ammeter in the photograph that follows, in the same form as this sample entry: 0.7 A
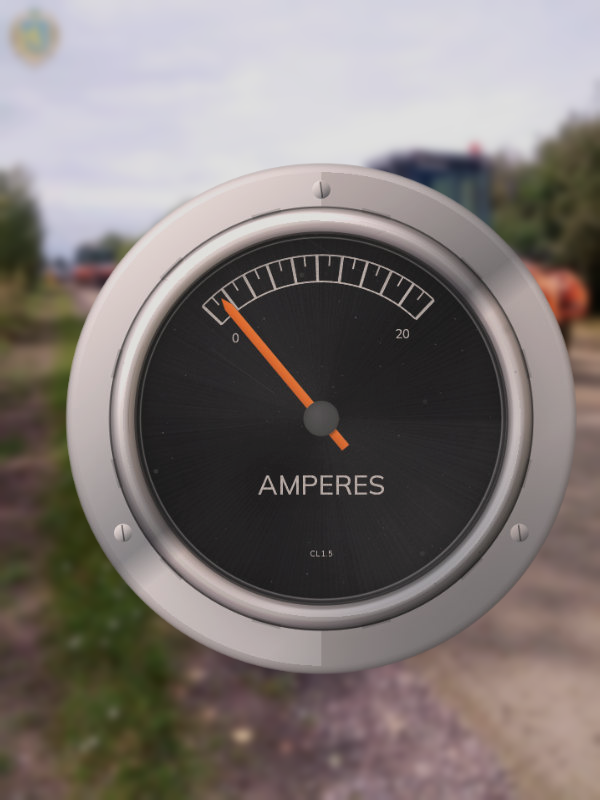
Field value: 1.5 A
